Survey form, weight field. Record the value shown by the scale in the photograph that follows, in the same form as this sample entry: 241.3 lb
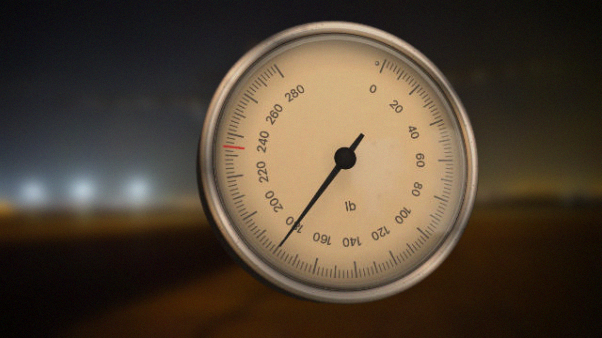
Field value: 180 lb
